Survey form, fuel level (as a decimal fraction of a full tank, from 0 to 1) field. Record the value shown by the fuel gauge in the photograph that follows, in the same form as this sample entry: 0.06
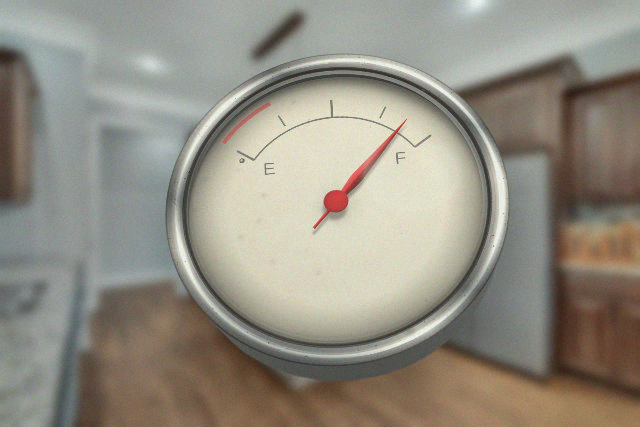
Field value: 0.875
